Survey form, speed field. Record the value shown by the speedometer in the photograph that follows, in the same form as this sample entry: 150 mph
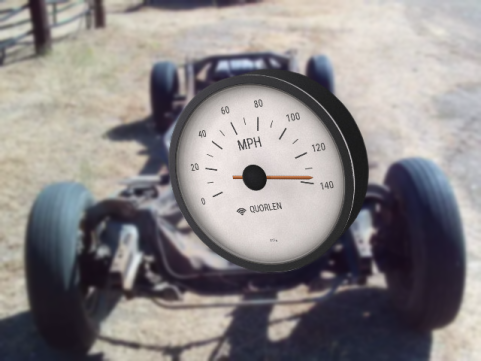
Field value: 135 mph
